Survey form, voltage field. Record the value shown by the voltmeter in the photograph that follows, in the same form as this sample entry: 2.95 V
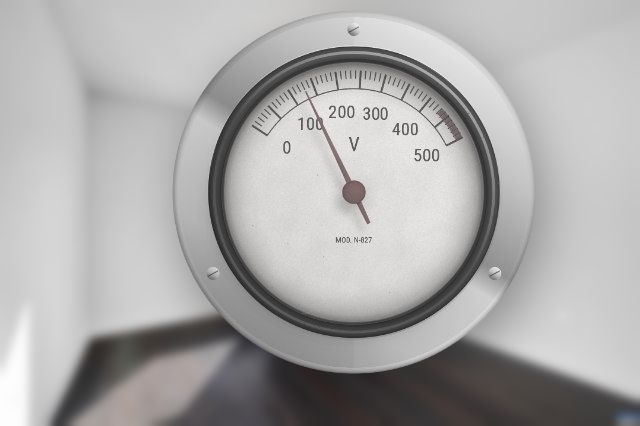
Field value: 130 V
